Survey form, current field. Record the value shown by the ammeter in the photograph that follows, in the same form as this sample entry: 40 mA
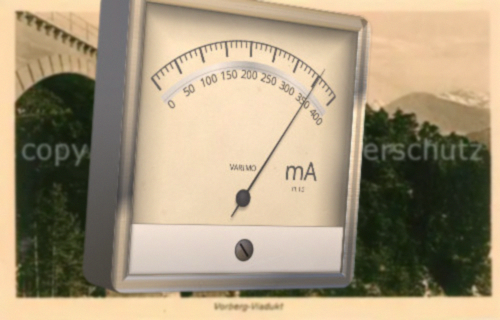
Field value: 350 mA
